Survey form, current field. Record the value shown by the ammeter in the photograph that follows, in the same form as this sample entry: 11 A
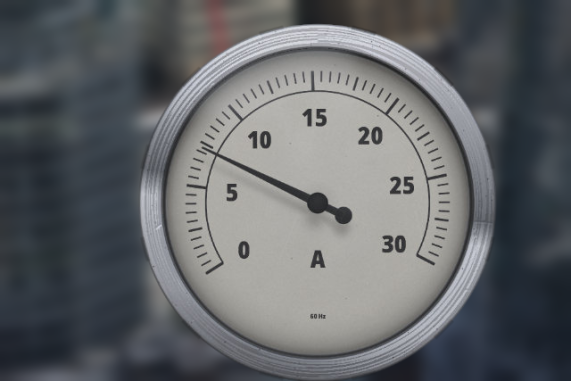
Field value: 7.25 A
